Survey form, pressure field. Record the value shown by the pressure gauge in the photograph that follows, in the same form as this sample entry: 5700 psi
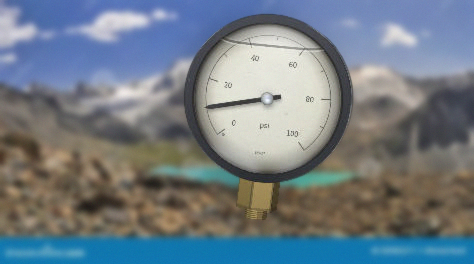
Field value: 10 psi
